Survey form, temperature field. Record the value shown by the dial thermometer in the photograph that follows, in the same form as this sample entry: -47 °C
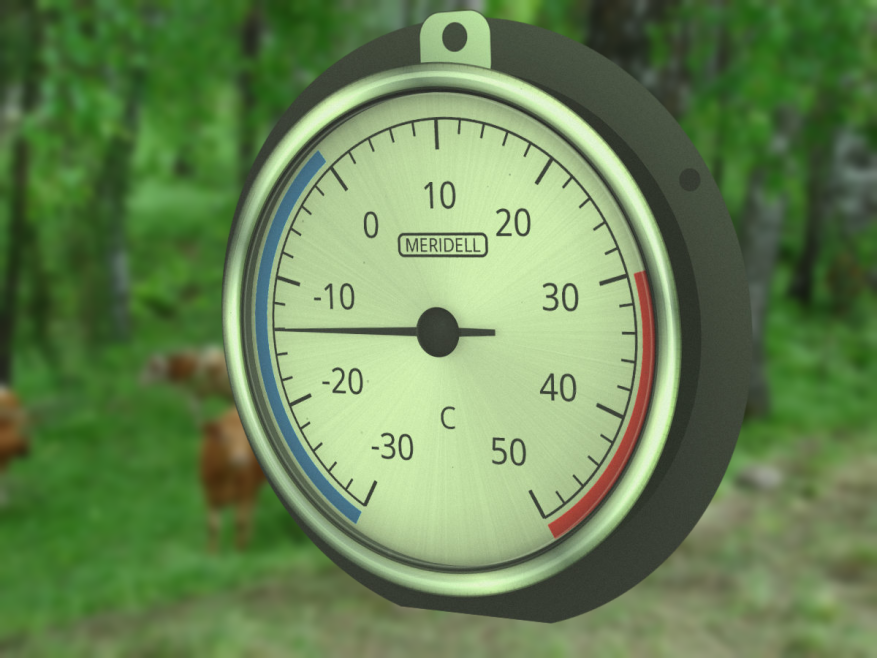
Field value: -14 °C
